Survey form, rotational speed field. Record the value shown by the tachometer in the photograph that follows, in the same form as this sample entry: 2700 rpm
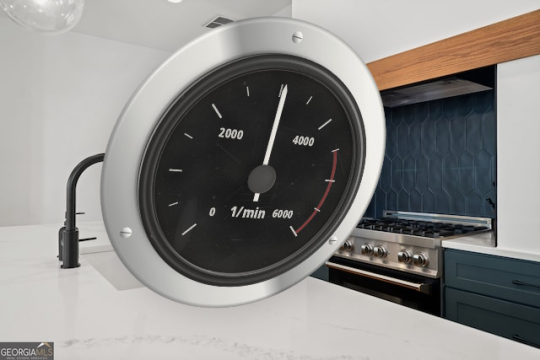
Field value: 3000 rpm
